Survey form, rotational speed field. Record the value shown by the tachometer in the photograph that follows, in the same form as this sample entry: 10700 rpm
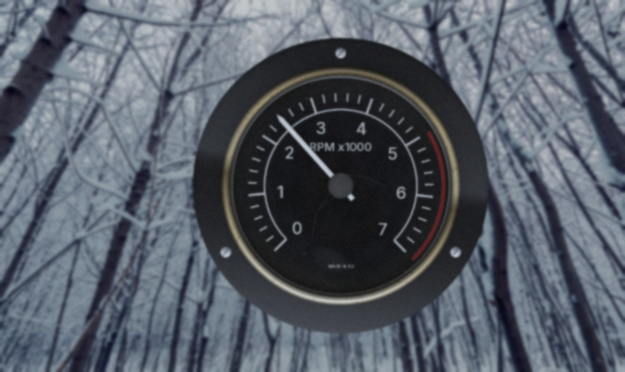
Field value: 2400 rpm
